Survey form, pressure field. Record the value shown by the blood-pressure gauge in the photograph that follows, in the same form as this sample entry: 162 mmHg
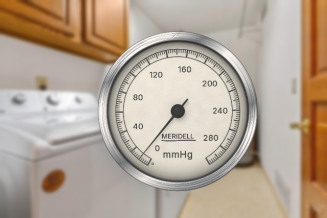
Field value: 10 mmHg
